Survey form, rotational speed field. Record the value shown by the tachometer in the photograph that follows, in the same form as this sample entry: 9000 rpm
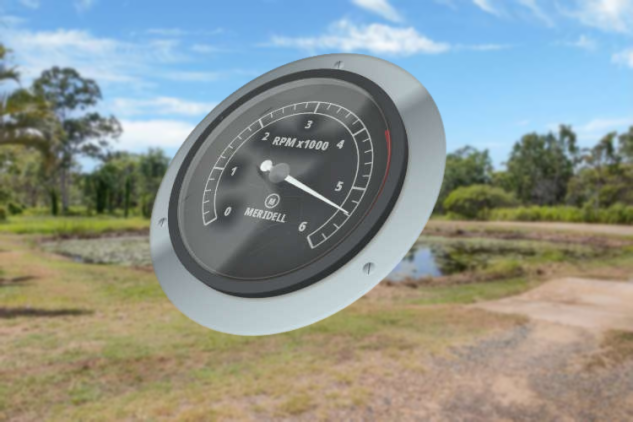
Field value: 5400 rpm
